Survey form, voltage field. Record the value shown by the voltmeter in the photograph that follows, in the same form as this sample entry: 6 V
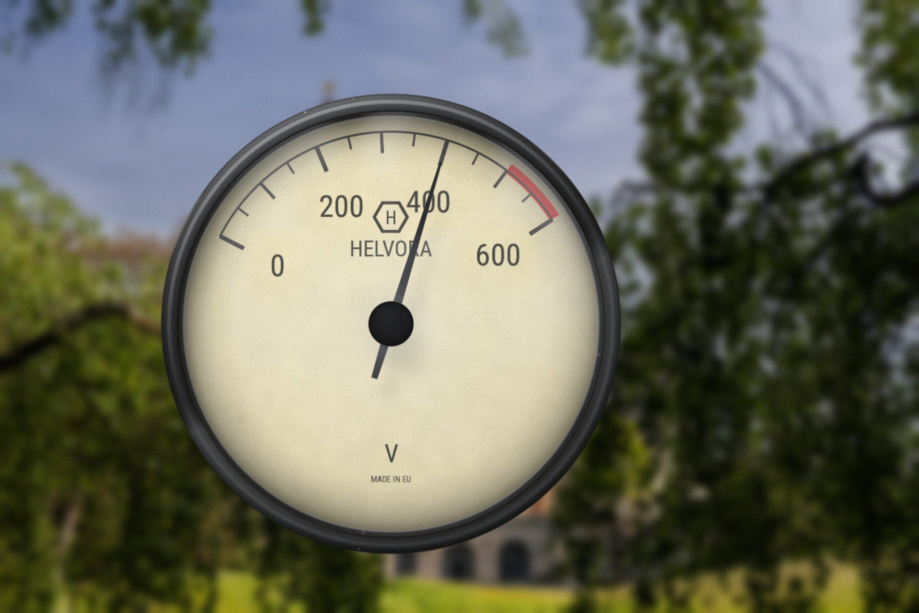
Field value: 400 V
